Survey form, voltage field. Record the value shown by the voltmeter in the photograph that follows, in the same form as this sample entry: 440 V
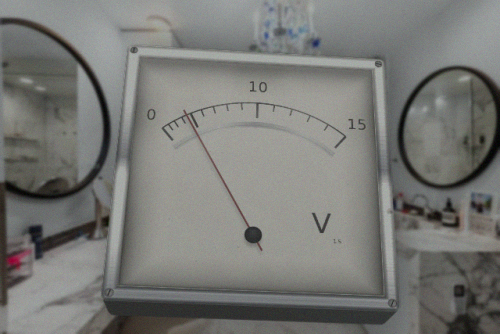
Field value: 4.5 V
